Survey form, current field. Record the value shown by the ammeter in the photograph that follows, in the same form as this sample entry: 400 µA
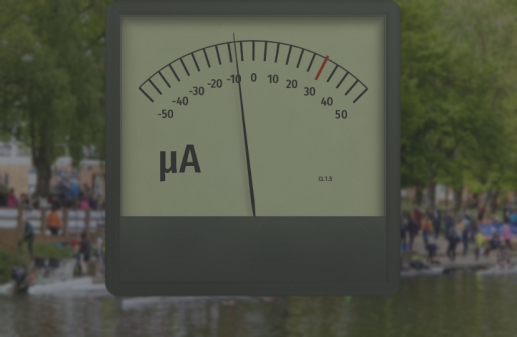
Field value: -7.5 µA
